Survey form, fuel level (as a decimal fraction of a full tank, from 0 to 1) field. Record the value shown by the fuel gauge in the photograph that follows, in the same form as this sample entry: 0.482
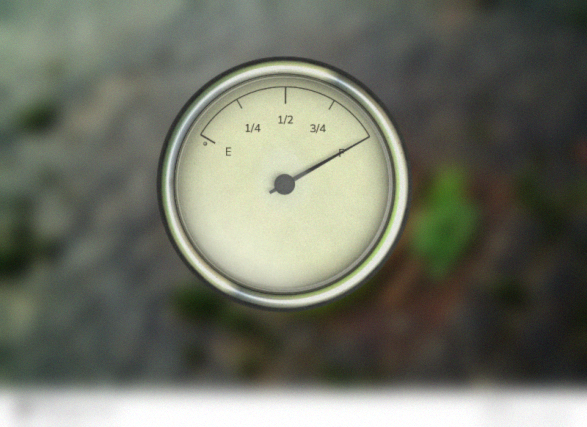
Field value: 1
